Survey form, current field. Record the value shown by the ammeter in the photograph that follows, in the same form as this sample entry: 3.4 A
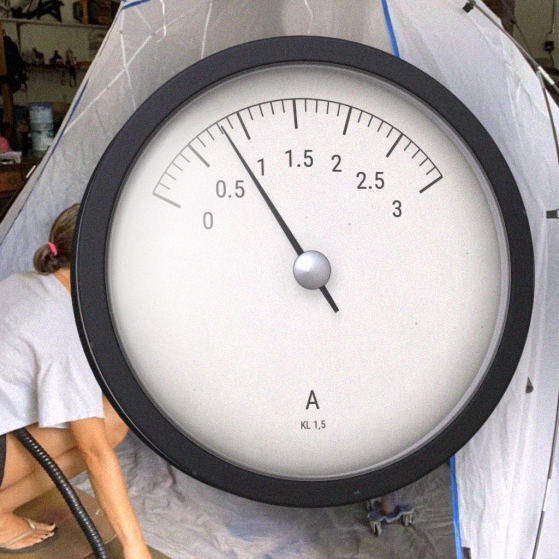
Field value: 0.8 A
